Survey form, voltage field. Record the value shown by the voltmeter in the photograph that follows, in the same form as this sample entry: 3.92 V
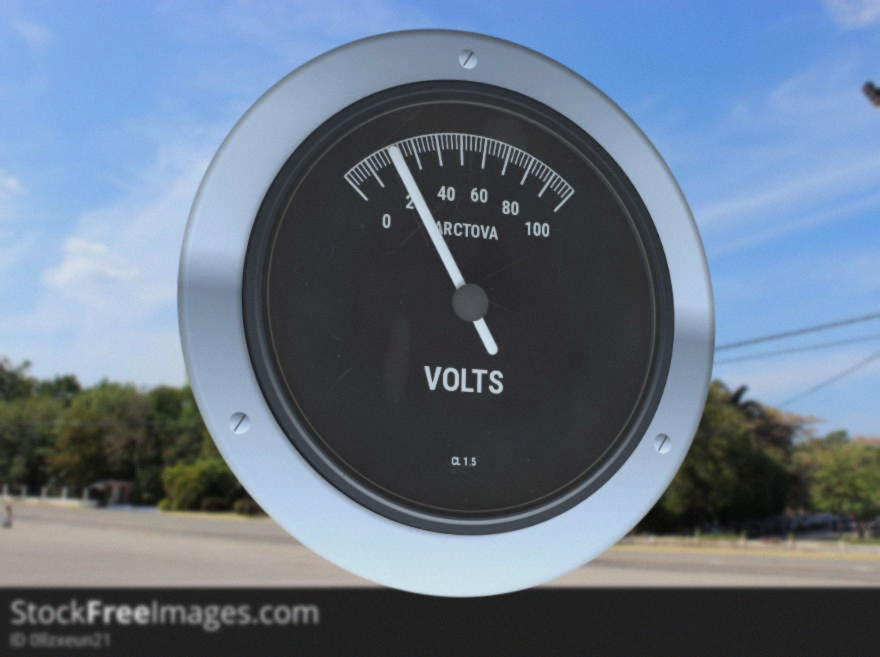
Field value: 20 V
